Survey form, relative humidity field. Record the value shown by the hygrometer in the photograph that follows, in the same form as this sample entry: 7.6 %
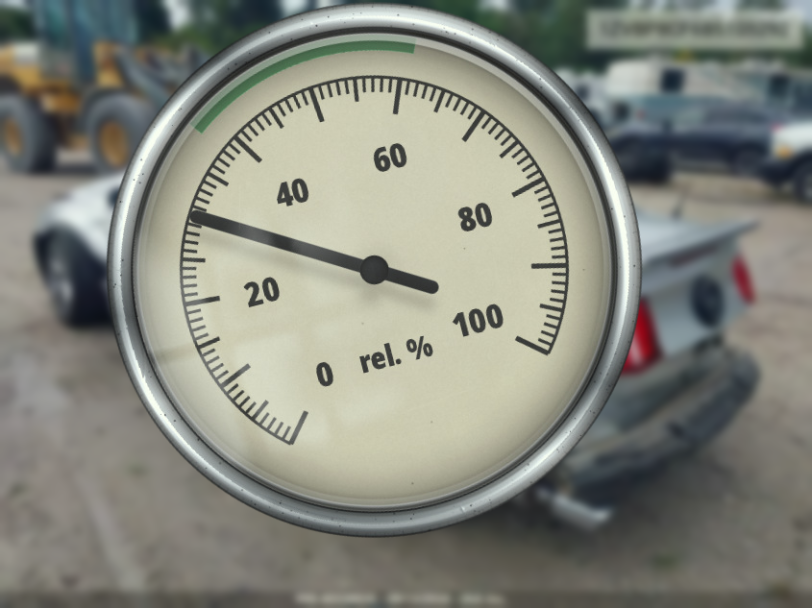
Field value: 30 %
